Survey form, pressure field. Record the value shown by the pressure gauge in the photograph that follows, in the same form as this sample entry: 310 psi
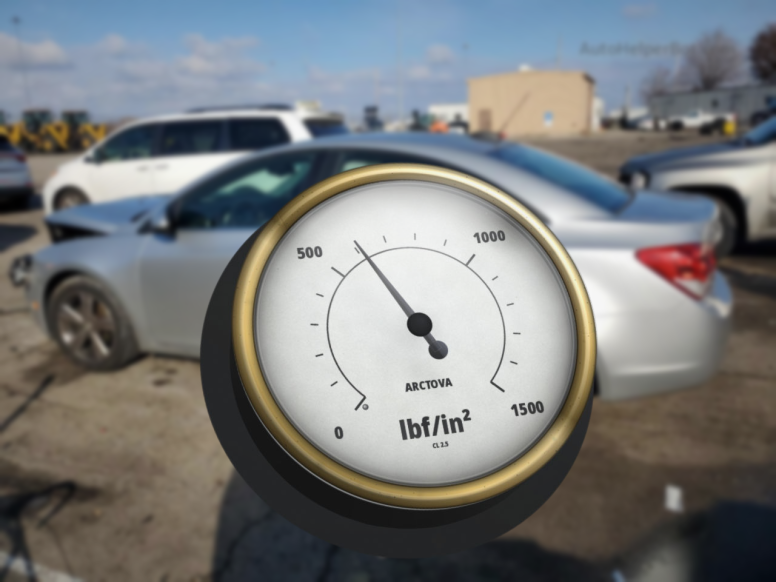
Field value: 600 psi
